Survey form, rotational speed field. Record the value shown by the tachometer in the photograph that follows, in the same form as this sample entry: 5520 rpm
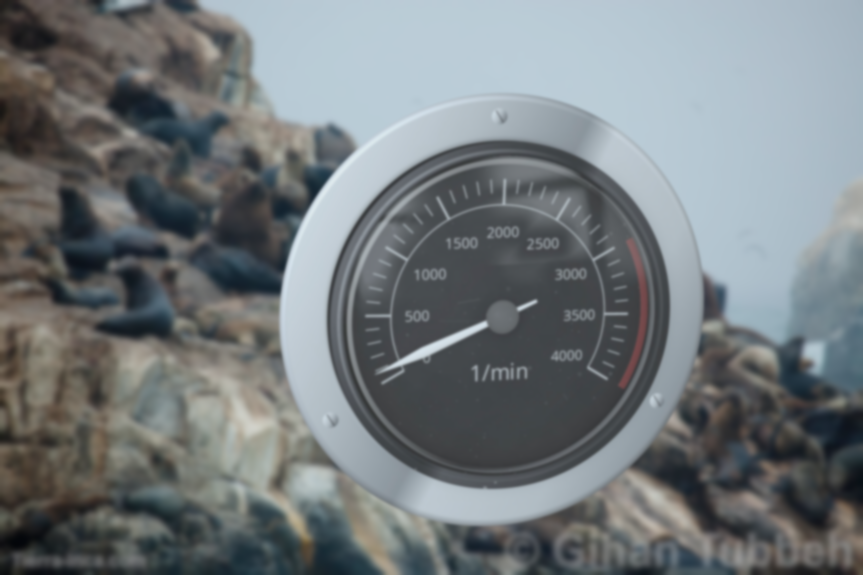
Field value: 100 rpm
